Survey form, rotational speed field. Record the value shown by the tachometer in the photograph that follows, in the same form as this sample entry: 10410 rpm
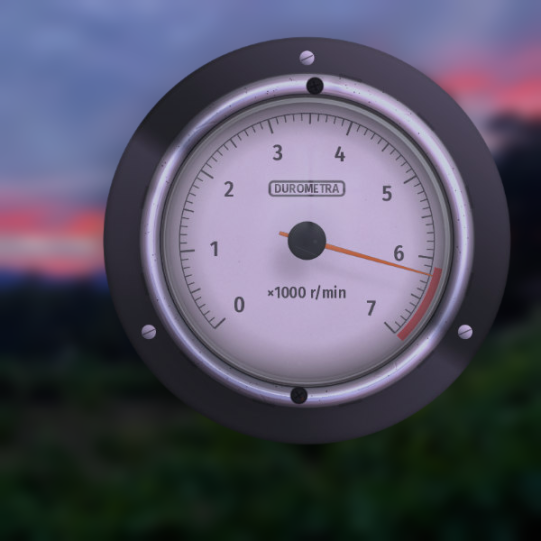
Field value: 6200 rpm
